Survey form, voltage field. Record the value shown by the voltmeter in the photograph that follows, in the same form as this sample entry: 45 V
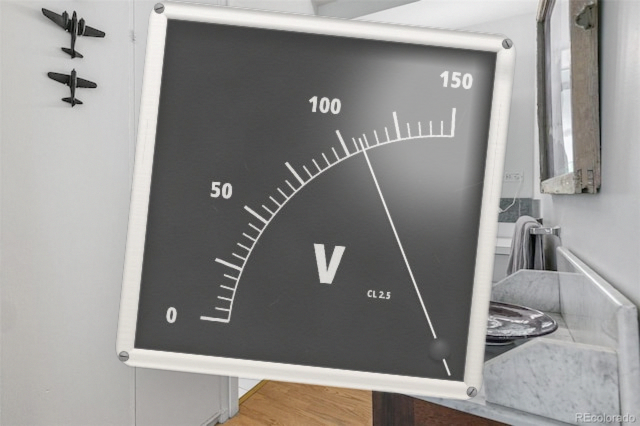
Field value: 107.5 V
